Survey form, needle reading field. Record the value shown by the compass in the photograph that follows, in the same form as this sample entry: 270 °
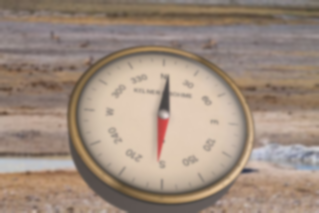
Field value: 185 °
